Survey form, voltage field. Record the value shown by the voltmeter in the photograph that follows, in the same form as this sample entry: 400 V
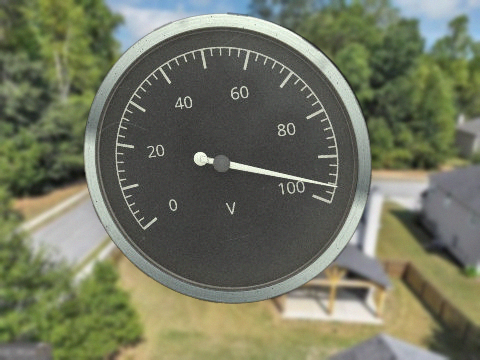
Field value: 96 V
